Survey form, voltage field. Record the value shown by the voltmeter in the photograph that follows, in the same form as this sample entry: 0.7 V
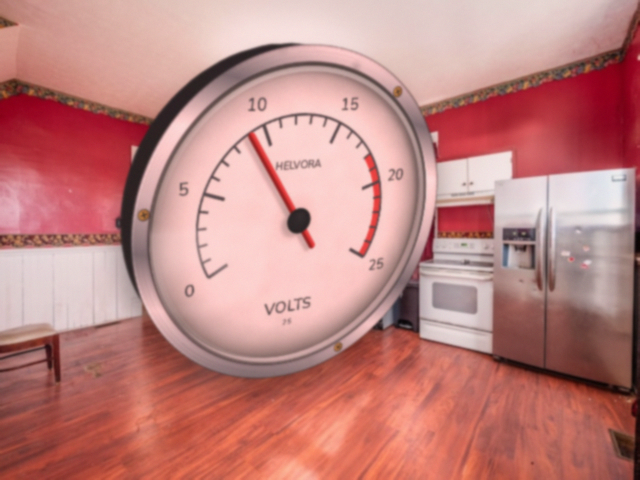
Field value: 9 V
